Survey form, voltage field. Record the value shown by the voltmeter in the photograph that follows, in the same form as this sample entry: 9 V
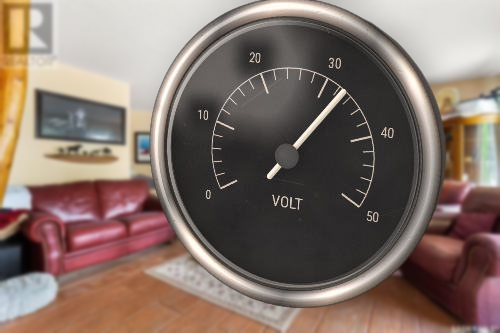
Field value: 33 V
